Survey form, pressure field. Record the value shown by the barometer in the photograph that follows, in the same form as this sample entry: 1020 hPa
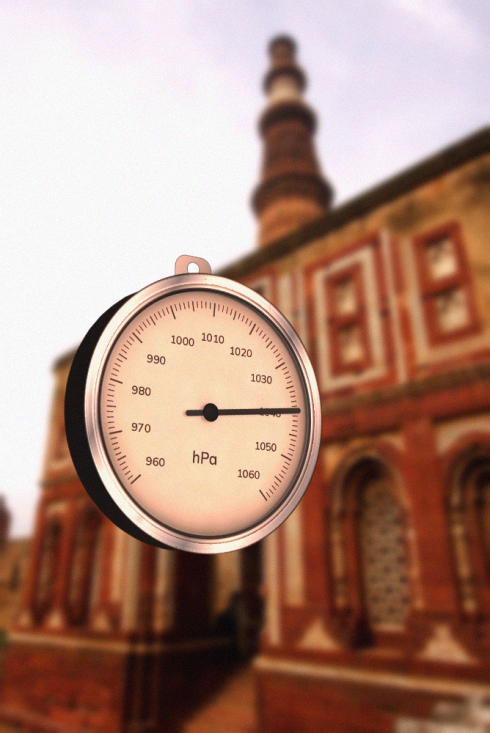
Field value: 1040 hPa
